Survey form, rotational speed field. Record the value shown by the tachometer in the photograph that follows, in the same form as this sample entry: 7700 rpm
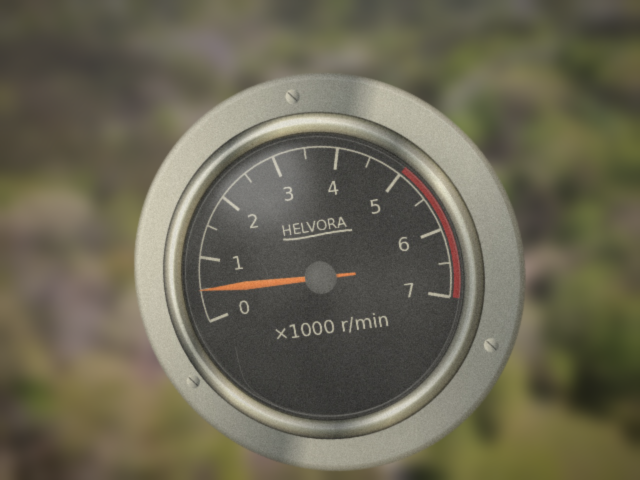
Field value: 500 rpm
